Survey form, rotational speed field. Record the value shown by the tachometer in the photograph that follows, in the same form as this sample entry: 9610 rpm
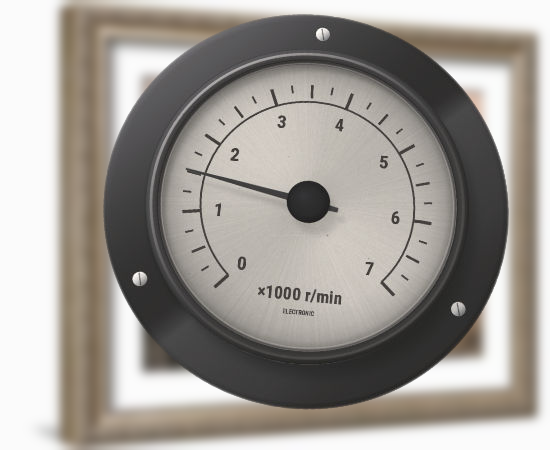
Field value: 1500 rpm
